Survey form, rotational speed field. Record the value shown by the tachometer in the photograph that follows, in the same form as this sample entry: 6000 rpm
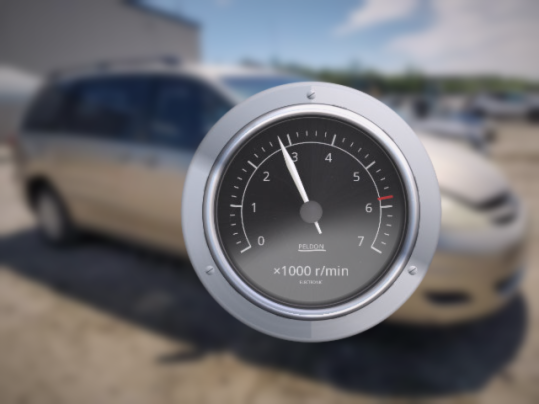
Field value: 2800 rpm
